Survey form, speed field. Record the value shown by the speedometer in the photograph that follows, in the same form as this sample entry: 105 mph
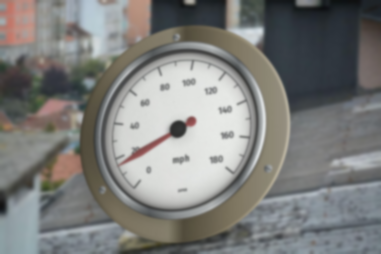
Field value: 15 mph
